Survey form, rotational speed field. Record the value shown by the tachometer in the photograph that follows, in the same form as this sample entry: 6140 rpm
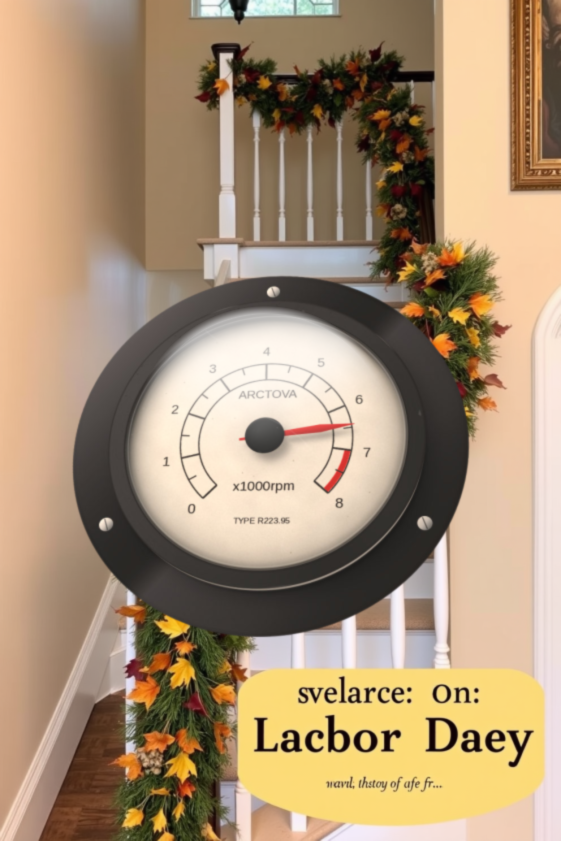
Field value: 6500 rpm
